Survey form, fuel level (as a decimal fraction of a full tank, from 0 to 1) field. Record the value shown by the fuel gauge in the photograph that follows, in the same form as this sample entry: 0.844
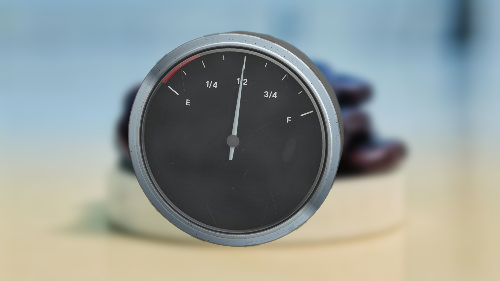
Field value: 0.5
